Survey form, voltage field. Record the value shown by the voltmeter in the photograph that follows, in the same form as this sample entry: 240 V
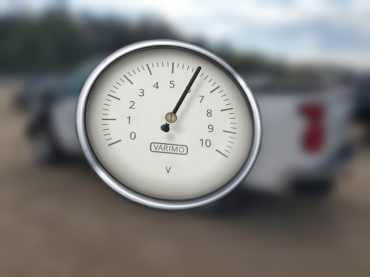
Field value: 6 V
